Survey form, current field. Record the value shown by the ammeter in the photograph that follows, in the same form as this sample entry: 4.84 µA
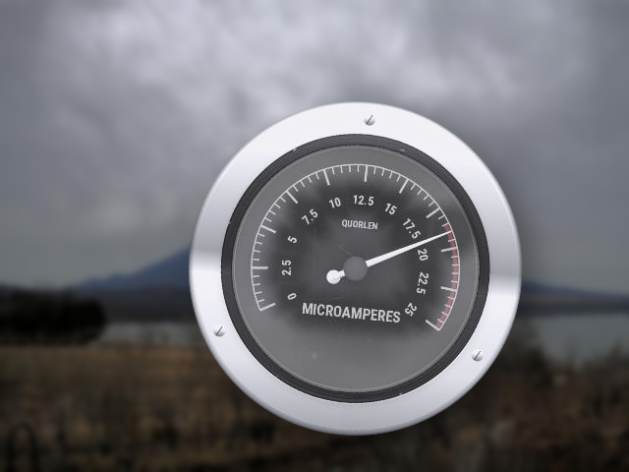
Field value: 19 µA
